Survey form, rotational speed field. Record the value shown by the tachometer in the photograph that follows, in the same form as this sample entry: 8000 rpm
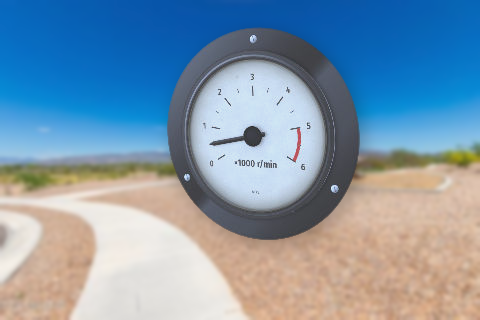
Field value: 500 rpm
